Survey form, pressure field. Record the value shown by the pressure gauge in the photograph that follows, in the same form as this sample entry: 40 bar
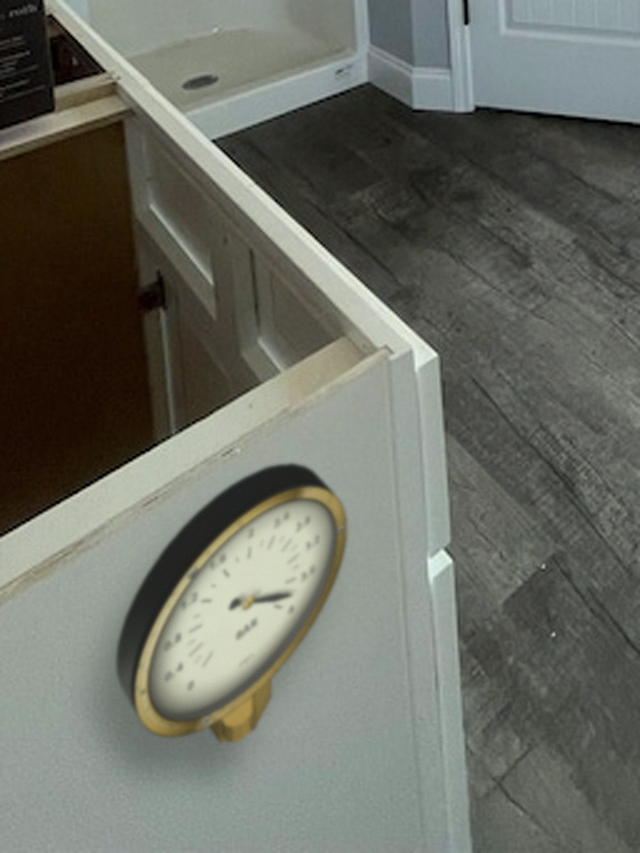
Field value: 3.8 bar
